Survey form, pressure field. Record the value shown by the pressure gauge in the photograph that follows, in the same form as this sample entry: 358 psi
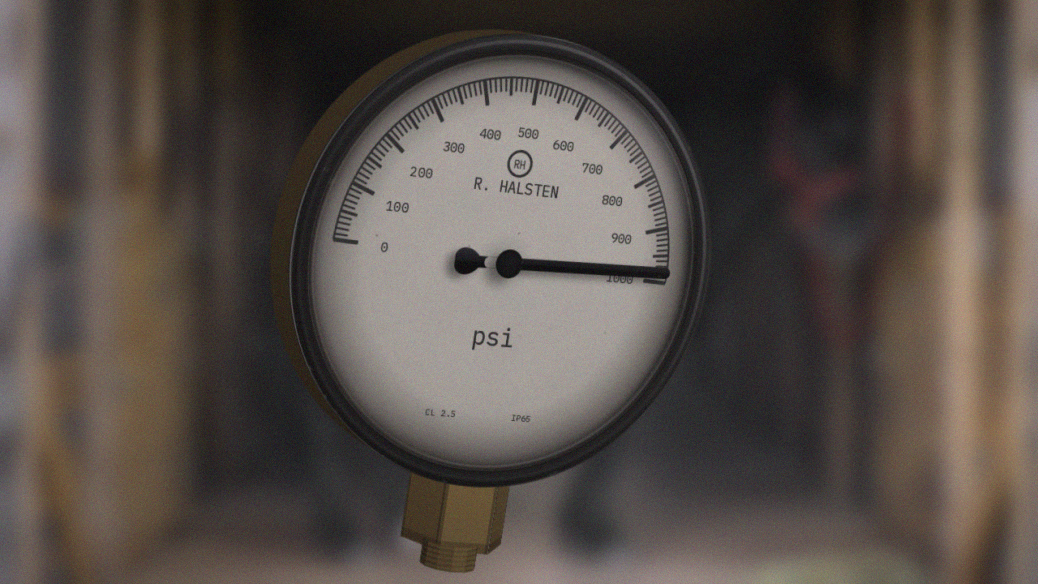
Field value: 980 psi
